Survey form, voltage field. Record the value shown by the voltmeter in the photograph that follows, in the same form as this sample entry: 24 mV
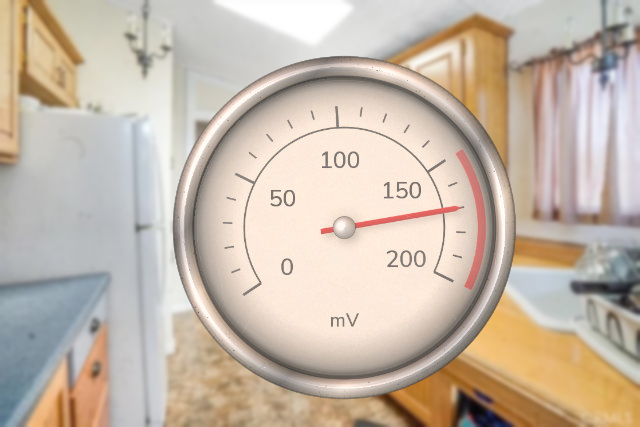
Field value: 170 mV
